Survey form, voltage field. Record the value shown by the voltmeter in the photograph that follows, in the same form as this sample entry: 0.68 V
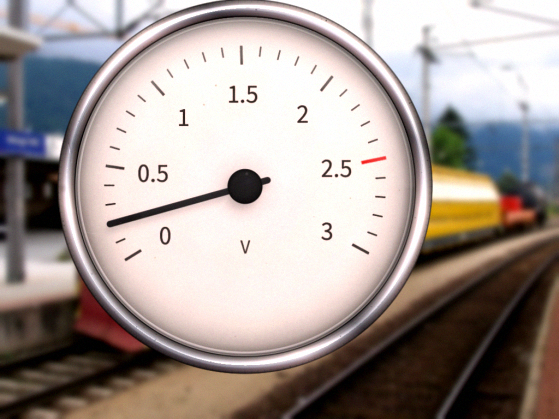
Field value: 0.2 V
